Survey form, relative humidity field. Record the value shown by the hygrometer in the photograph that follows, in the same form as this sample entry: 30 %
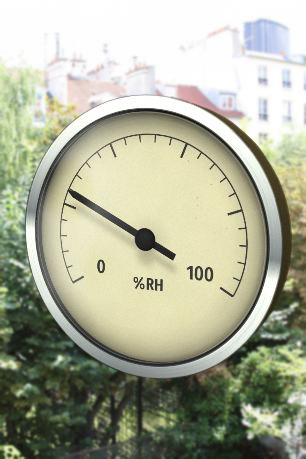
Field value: 24 %
